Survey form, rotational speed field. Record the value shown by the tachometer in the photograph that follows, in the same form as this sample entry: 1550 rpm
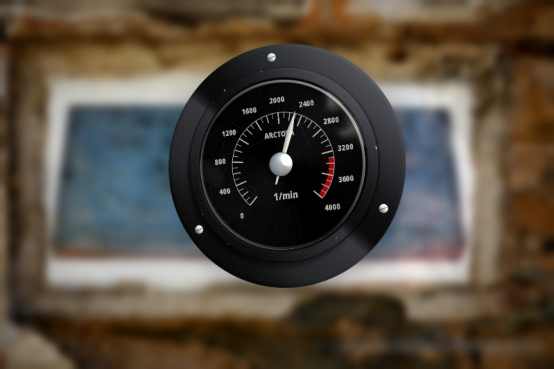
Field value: 2300 rpm
